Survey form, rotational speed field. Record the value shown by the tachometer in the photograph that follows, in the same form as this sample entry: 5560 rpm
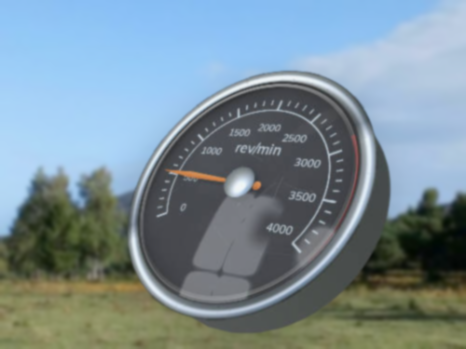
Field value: 500 rpm
